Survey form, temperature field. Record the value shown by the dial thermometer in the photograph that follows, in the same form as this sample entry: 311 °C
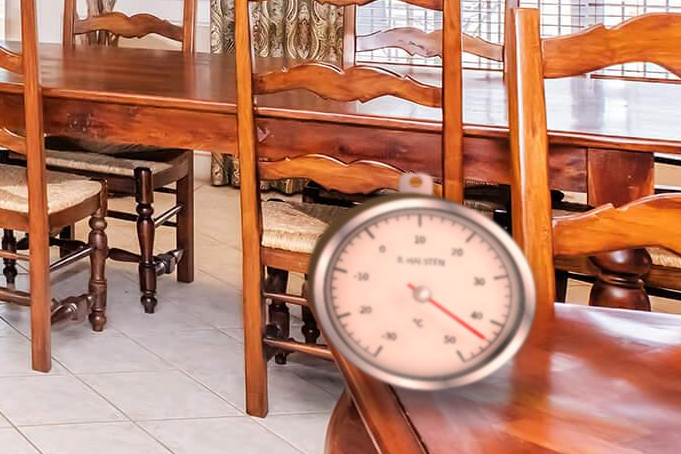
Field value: 44 °C
